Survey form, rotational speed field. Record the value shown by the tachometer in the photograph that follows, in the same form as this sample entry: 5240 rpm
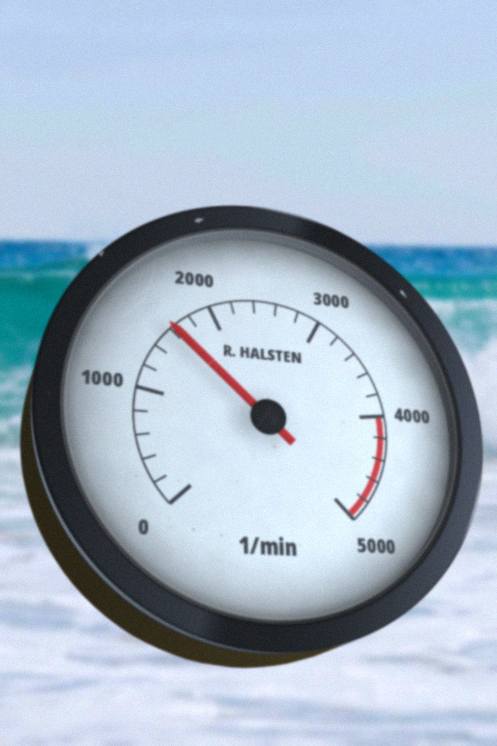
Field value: 1600 rpm
